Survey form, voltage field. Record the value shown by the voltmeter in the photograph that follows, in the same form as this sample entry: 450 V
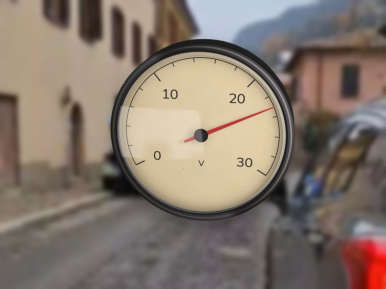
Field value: 23 V
